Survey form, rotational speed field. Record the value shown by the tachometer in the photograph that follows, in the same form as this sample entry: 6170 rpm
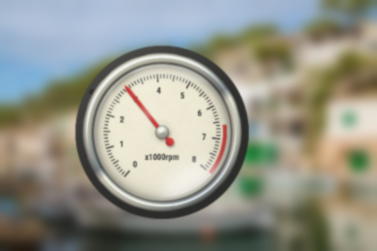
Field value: 3000 rpm
